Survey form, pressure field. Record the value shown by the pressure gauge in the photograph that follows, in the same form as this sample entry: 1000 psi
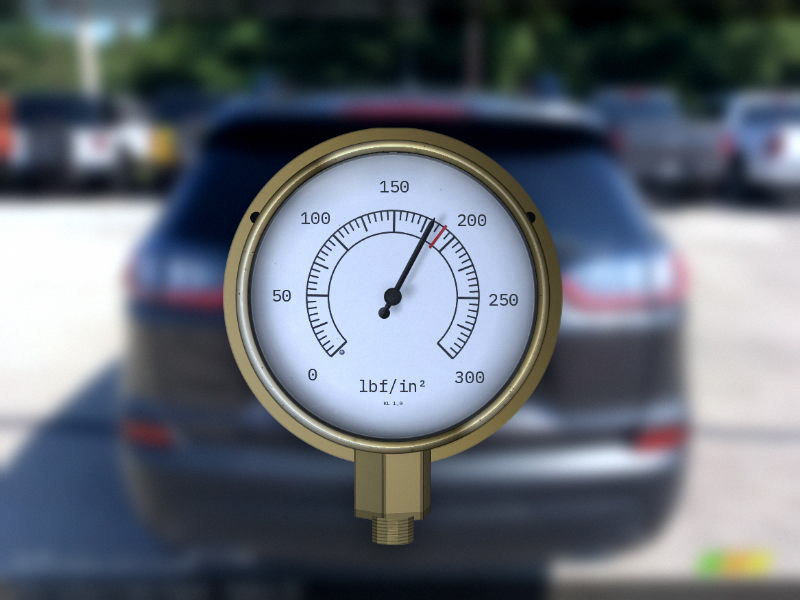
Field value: 180 psi
